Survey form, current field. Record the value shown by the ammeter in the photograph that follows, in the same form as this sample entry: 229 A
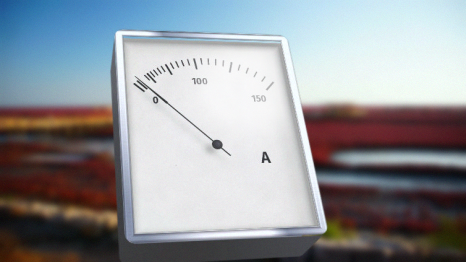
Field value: 25 A
